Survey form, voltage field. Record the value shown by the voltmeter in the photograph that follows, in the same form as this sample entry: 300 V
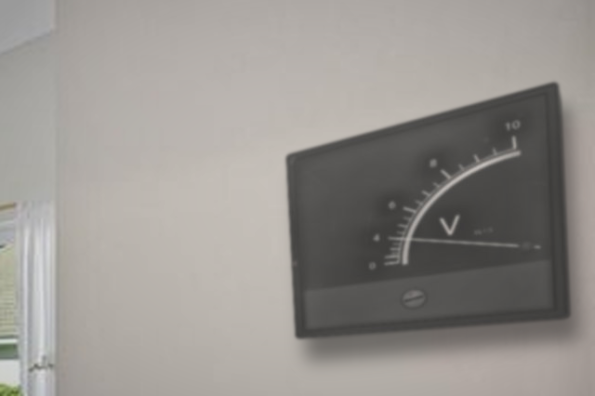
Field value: 4 V
